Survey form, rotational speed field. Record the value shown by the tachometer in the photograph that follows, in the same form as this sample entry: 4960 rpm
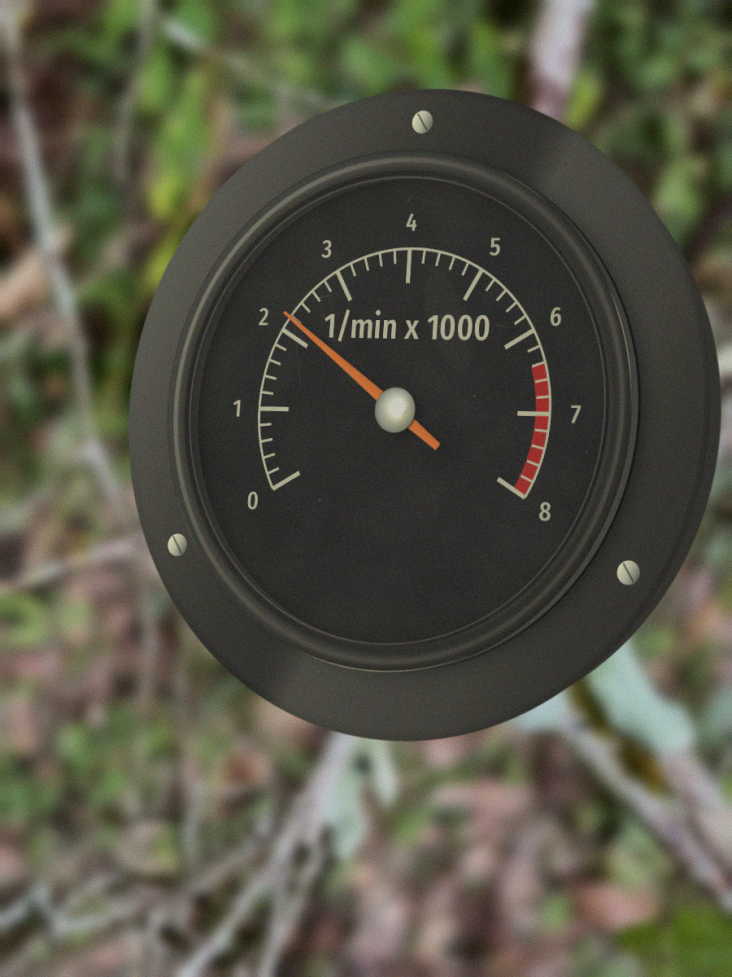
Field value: 2200 rpm
